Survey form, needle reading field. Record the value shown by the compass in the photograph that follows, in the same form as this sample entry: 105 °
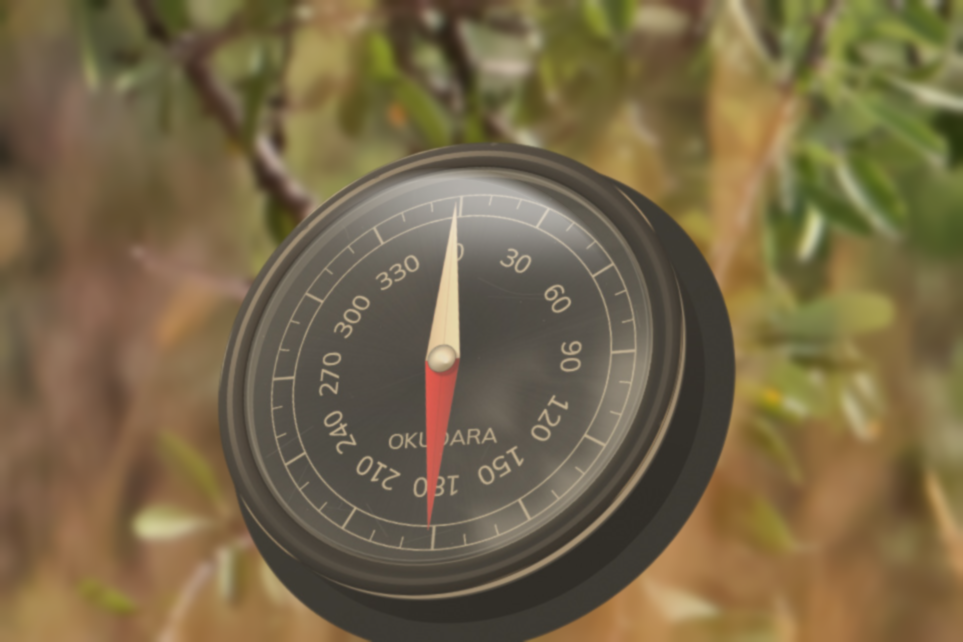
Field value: 180 °
